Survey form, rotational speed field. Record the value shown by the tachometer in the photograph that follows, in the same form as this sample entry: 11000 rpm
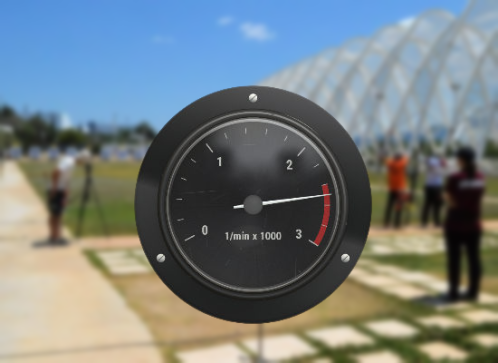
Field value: 2500 rpm
